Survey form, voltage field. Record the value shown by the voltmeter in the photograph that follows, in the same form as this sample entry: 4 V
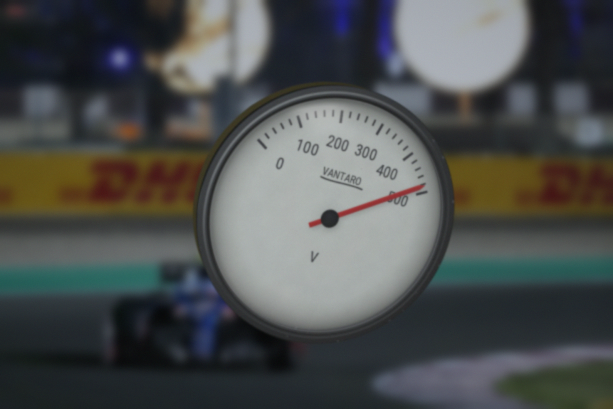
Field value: 480 V
